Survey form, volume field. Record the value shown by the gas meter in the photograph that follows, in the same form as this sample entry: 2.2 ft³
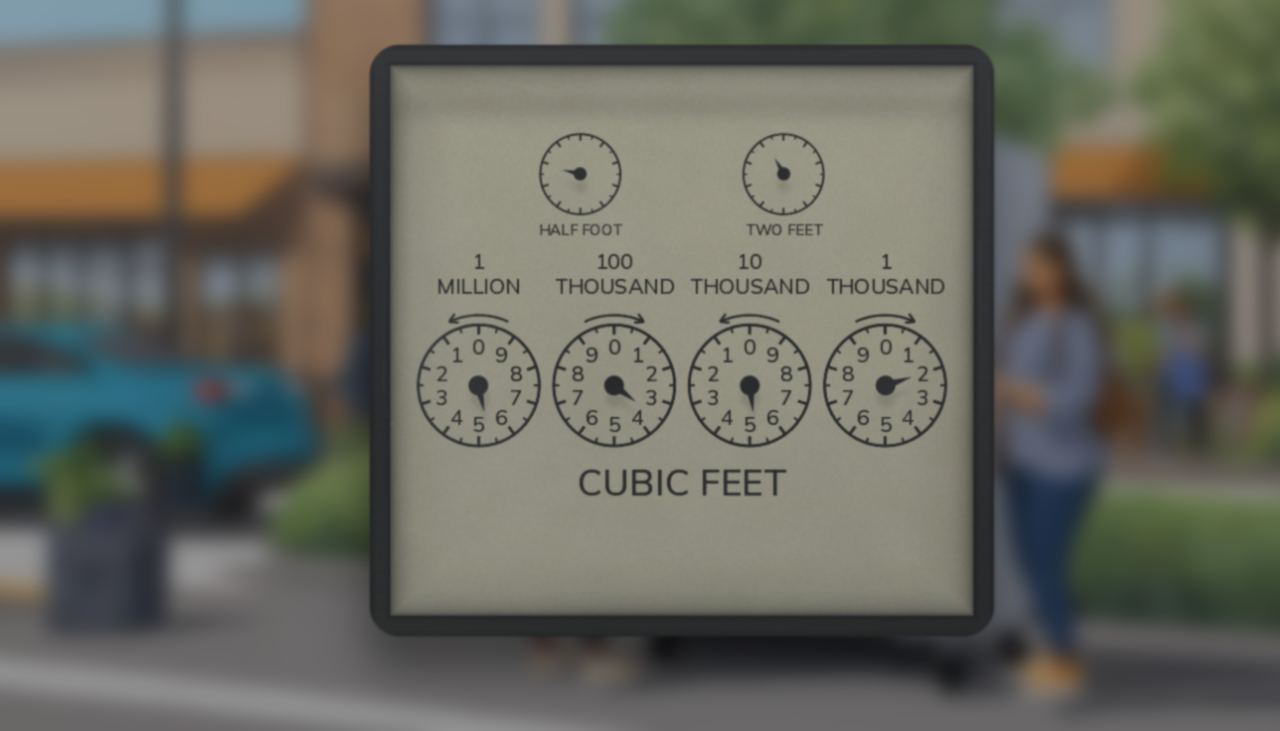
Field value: 535200 ft³
